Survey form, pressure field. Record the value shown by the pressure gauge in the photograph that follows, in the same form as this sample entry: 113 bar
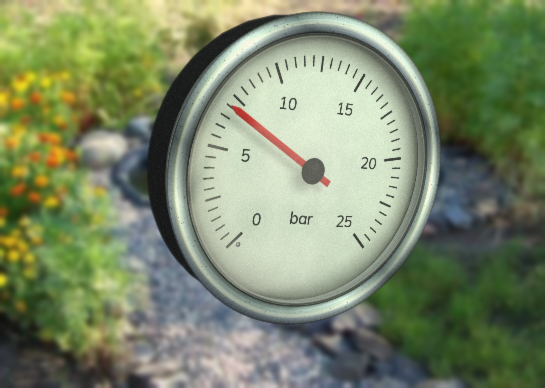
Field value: 7 bar
